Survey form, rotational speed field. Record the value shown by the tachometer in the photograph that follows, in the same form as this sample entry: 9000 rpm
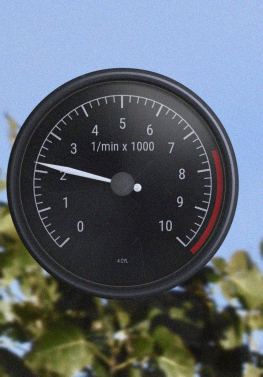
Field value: 2200 rpm
